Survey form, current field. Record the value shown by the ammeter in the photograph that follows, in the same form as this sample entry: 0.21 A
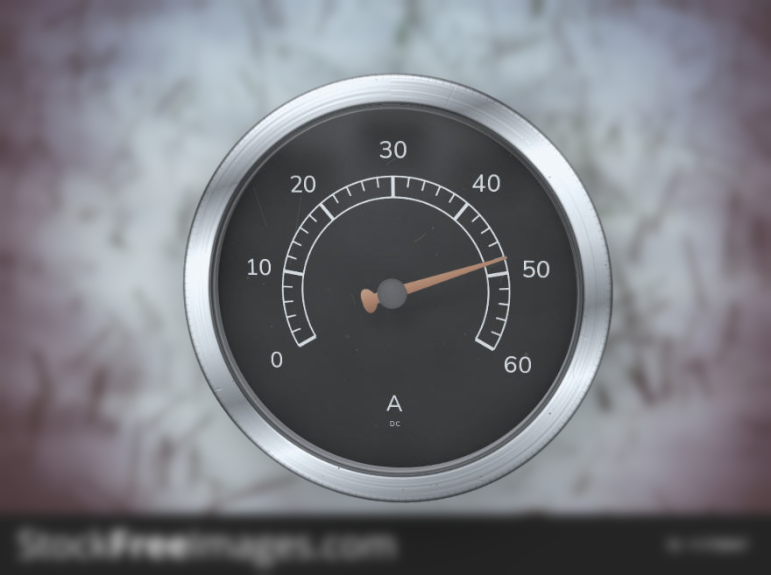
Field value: 48 A
